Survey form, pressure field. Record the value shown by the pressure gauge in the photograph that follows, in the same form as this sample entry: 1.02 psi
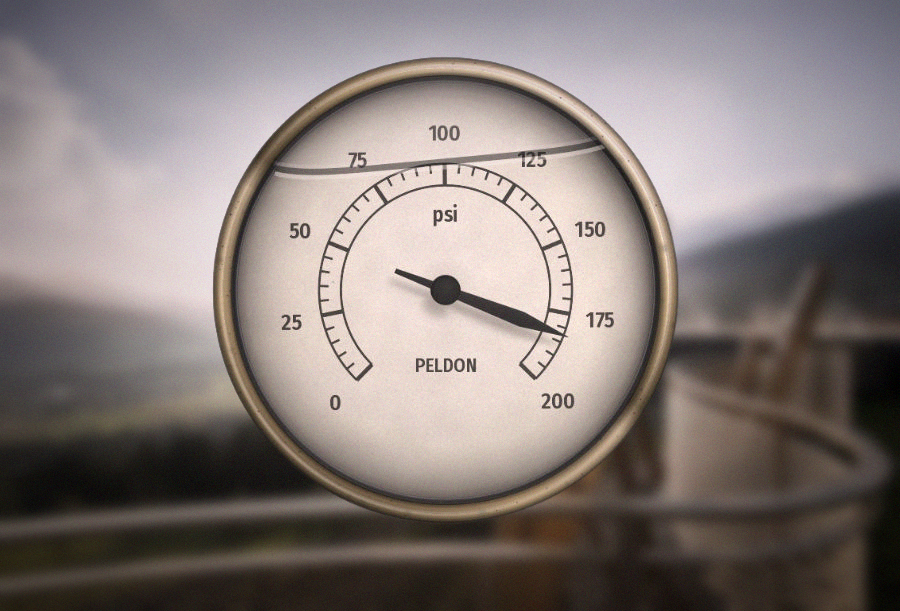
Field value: 182.5 psi
